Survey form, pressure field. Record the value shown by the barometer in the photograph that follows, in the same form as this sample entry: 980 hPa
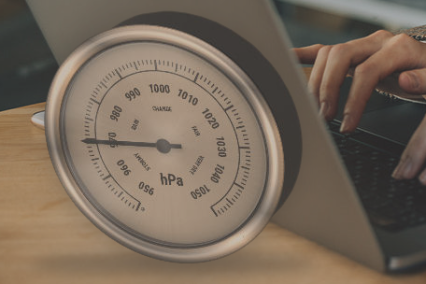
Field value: 970 hPa
